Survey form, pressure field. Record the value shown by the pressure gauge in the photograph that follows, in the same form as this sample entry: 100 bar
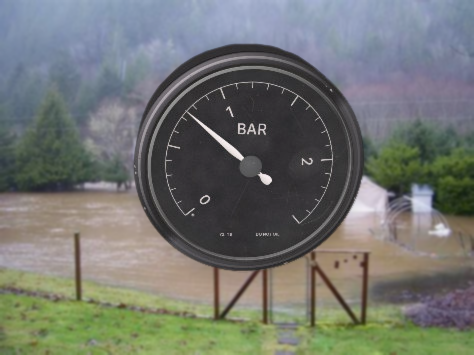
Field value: 0.75 bar
